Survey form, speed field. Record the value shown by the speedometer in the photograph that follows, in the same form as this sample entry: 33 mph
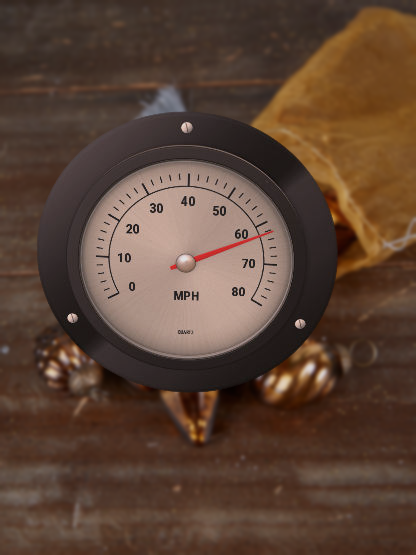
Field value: 62 mph
